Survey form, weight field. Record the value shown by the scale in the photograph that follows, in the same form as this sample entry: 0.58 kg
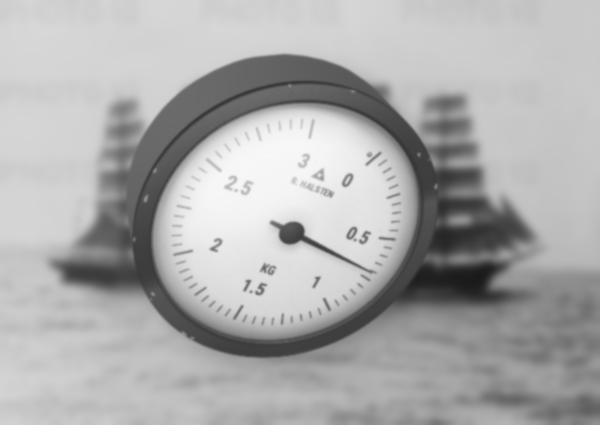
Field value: 0.7 kg
